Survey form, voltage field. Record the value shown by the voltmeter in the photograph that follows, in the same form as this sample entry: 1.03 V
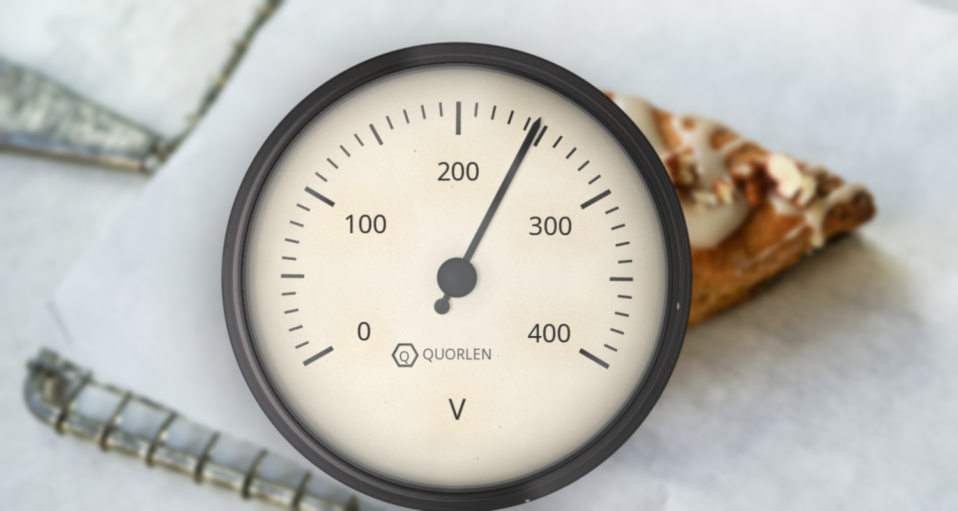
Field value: 245 V
